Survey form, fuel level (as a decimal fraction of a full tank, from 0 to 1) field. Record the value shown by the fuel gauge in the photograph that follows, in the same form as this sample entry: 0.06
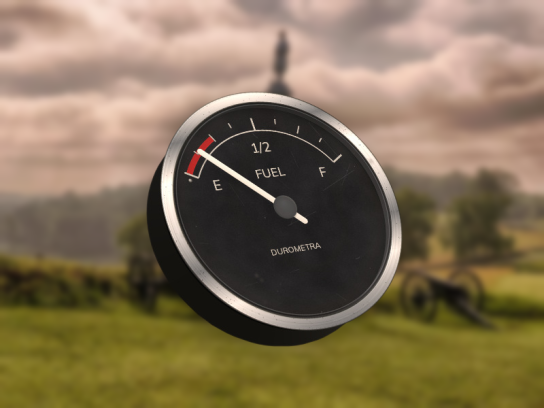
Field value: 0.125
